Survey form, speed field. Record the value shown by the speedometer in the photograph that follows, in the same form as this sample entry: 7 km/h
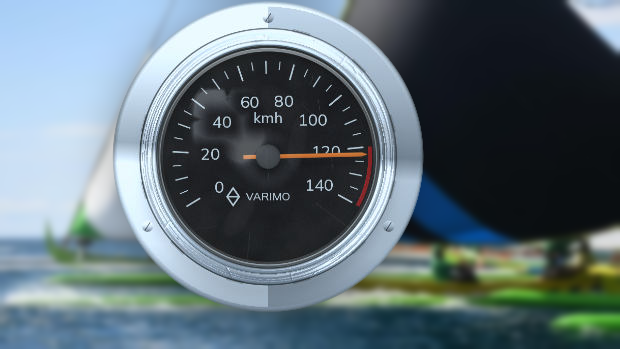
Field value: 122.5 km/h
